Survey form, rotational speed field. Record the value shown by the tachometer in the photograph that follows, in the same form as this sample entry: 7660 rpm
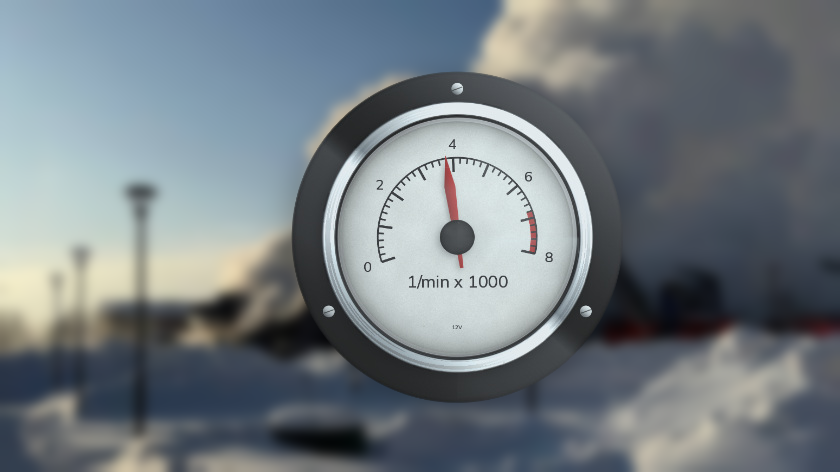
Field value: 3800 rpm
